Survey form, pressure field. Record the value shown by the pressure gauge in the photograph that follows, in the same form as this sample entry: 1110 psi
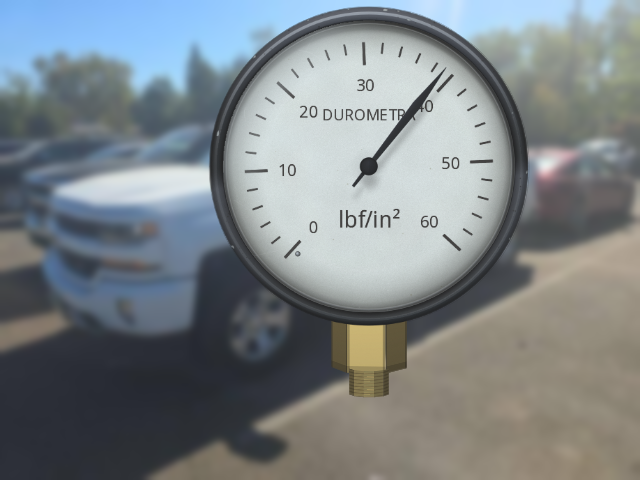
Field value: 39 psi
